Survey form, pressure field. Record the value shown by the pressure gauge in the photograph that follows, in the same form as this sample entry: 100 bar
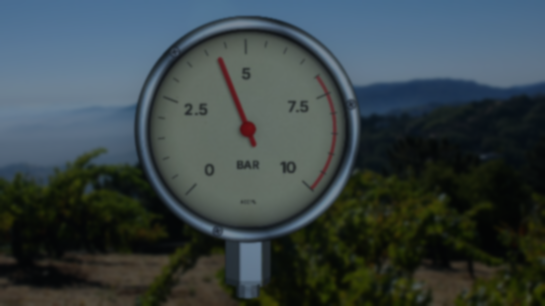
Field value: 4.25 bar
